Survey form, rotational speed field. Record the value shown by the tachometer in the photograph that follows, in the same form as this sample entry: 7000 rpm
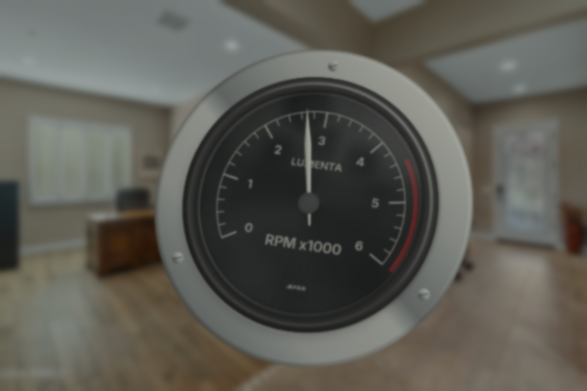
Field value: 2700 rpm
